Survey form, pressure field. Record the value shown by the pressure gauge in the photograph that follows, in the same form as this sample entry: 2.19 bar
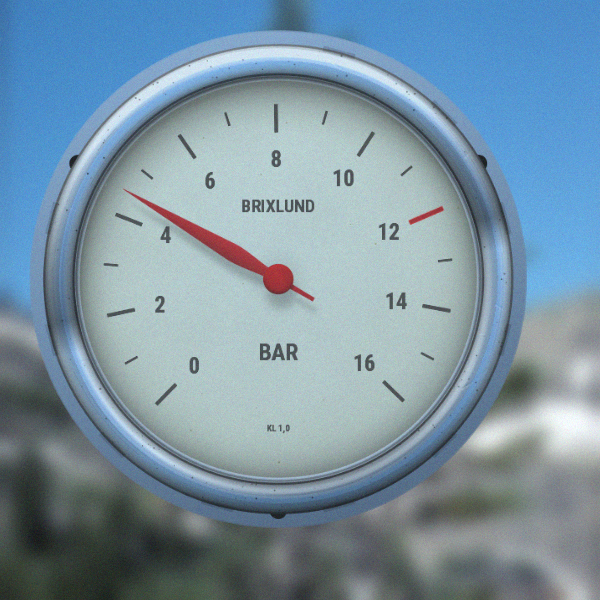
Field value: 4.5 bar
